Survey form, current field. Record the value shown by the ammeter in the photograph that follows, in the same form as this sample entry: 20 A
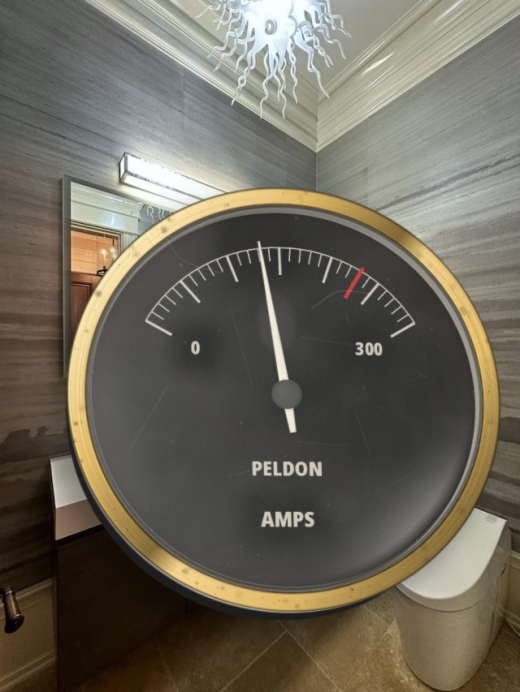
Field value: 130 A
